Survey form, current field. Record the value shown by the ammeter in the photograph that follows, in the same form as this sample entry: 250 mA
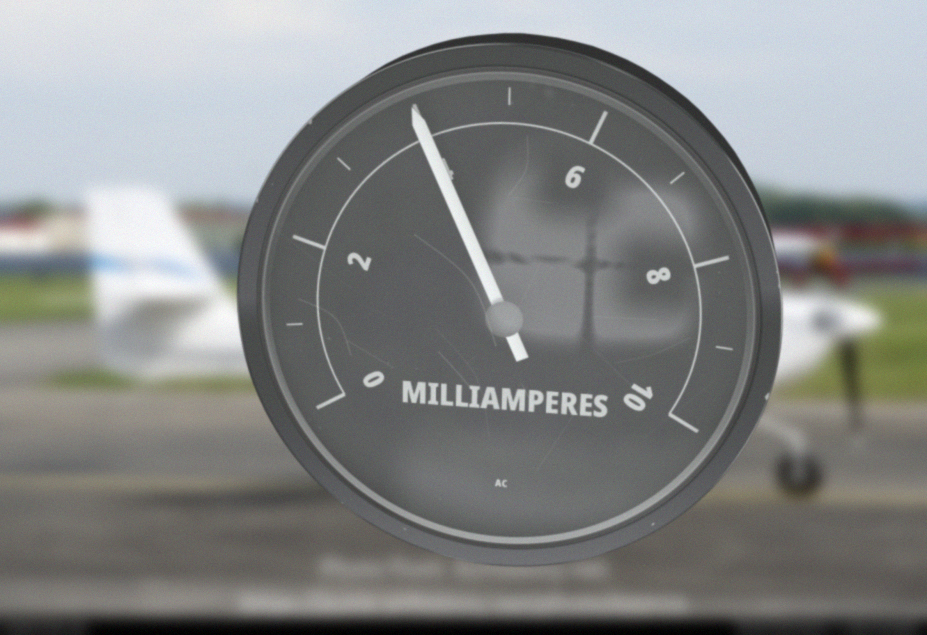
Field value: 4 mA
